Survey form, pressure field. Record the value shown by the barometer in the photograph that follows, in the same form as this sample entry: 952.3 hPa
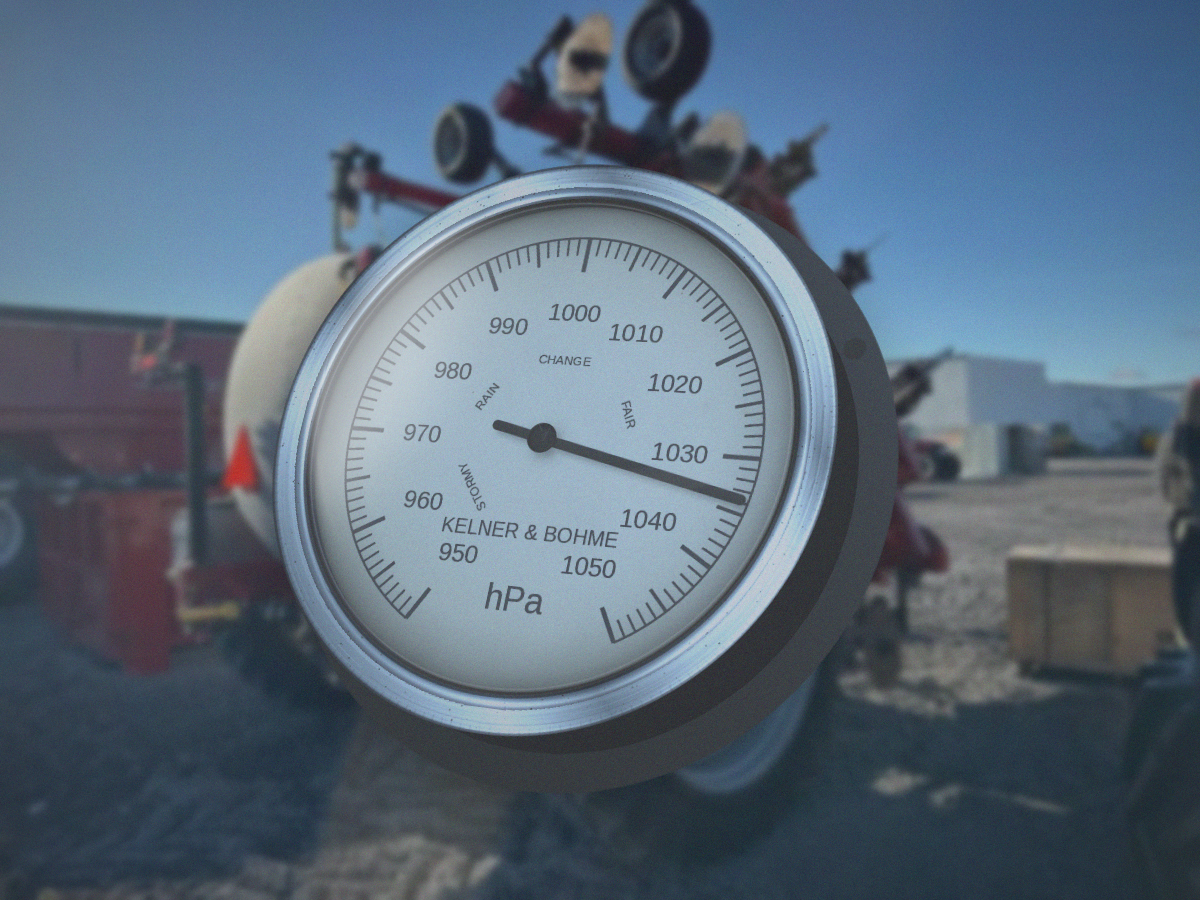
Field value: 1034 hPa
